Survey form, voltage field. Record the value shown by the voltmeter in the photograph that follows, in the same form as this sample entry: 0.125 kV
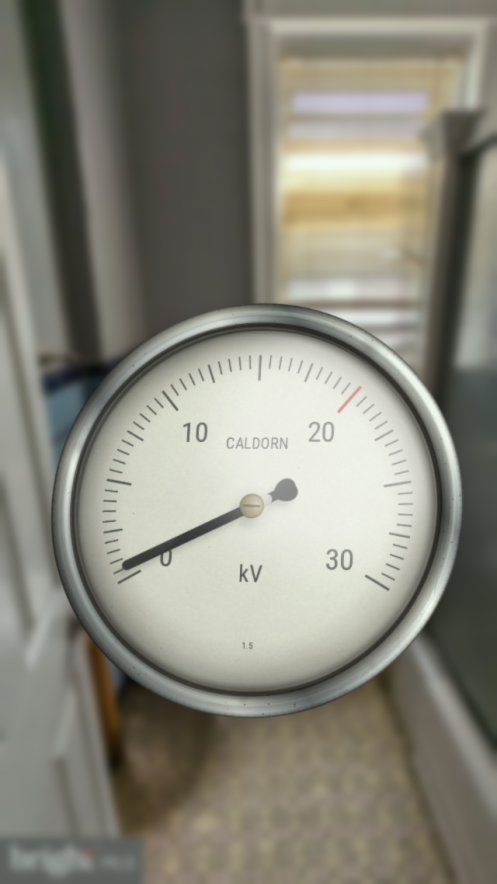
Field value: 0.5 kV
